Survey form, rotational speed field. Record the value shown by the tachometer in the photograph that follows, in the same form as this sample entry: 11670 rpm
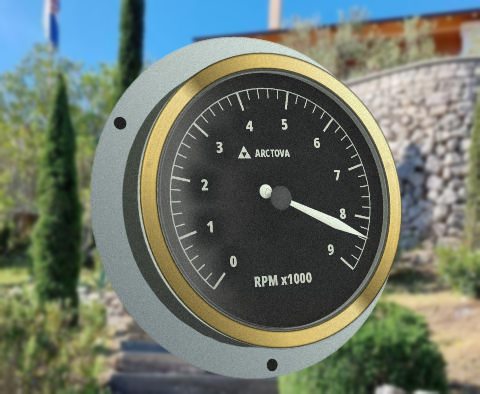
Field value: 8400 rpm
